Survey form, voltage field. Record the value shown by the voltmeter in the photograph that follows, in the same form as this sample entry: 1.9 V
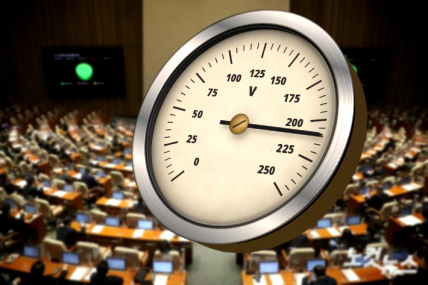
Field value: 210 V
